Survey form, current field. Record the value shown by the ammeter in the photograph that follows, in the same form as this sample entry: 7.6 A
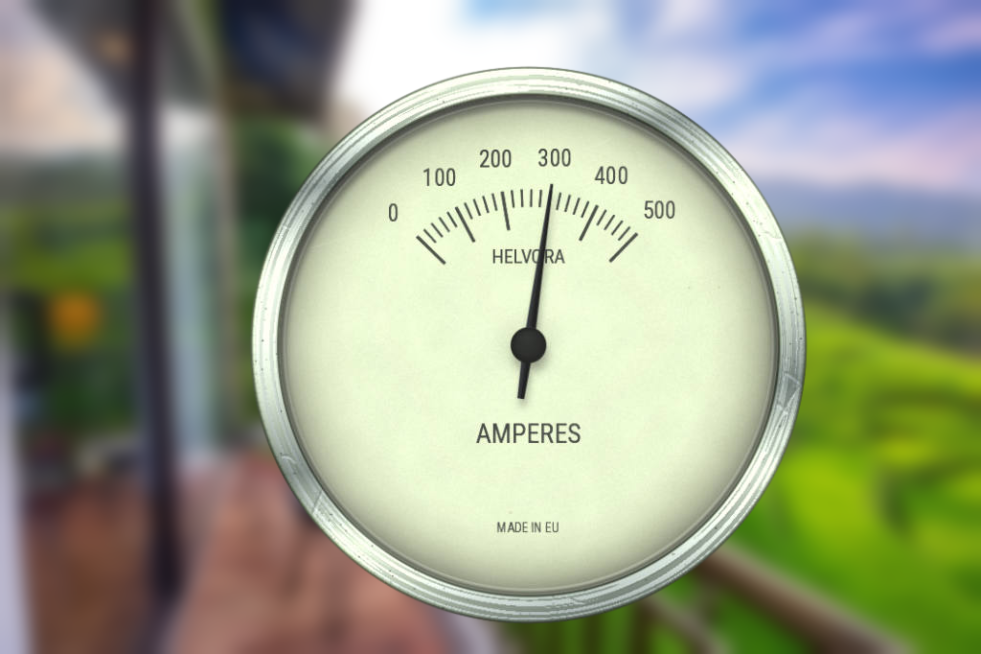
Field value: 300 A
